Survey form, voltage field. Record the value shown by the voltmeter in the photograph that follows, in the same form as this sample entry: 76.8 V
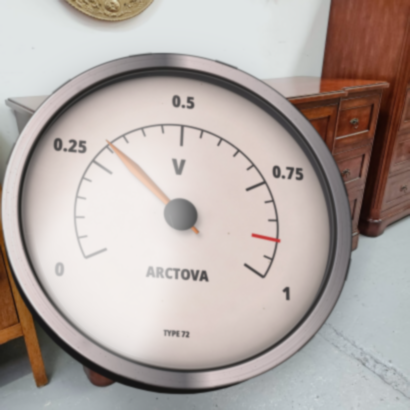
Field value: 0.3 V
